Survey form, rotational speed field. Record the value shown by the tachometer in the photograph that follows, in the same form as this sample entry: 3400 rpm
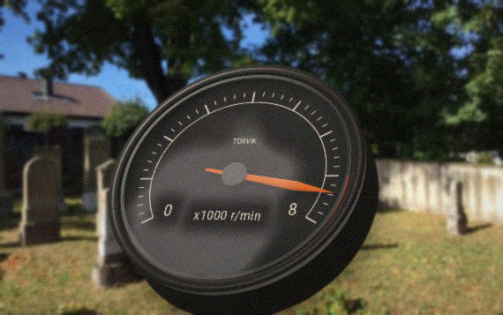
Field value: 7400 rpm
